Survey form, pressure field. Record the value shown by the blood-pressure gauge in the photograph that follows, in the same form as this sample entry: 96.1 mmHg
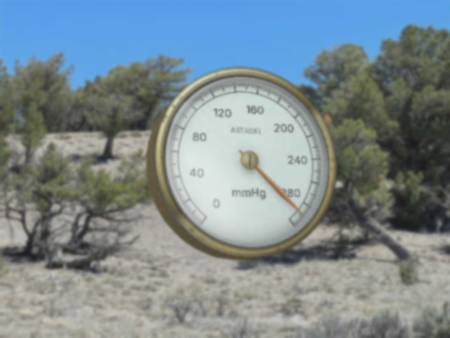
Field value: 290 mmHg
